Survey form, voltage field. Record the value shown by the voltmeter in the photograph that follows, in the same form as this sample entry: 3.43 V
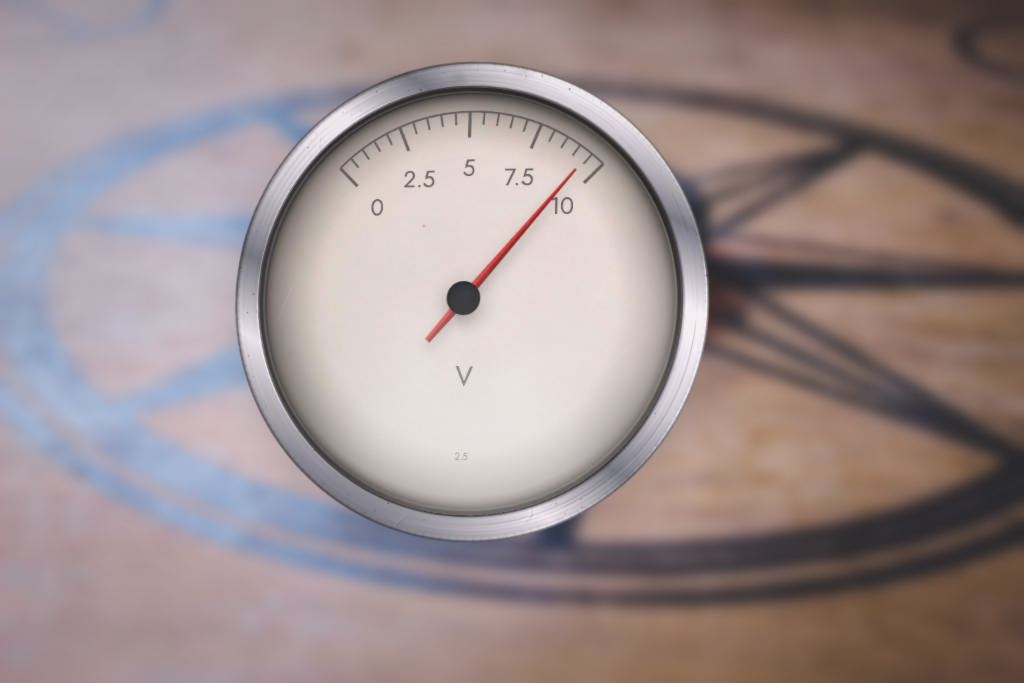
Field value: 9.5 V
